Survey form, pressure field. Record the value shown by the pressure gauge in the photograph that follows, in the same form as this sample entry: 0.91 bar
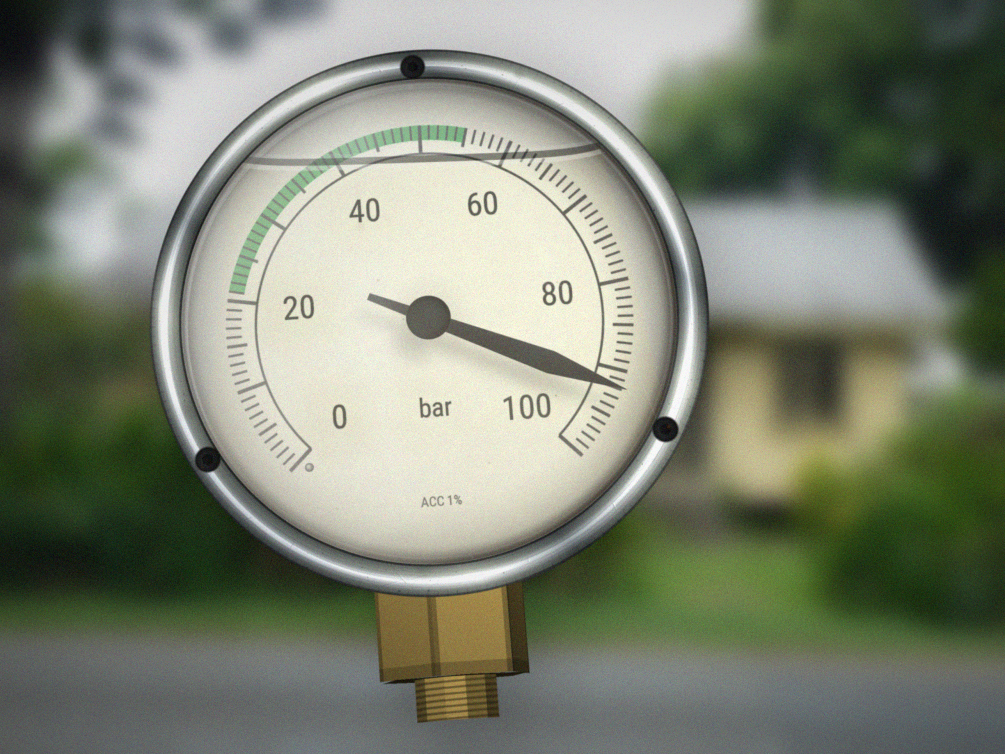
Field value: 92 bar
